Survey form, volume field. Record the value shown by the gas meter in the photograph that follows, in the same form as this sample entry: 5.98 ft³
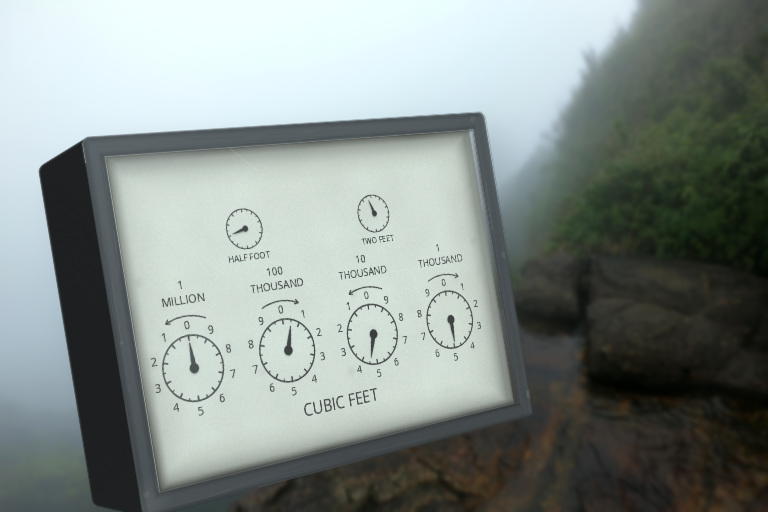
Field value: 4500 ft³
